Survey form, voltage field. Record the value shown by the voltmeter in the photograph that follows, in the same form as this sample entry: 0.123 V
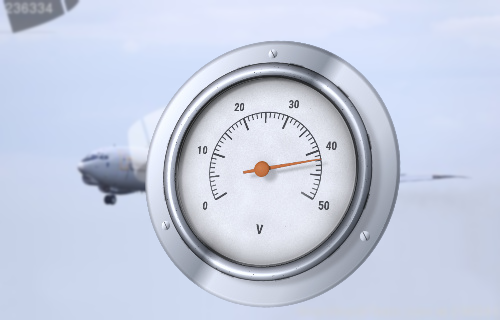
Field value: 42 V
